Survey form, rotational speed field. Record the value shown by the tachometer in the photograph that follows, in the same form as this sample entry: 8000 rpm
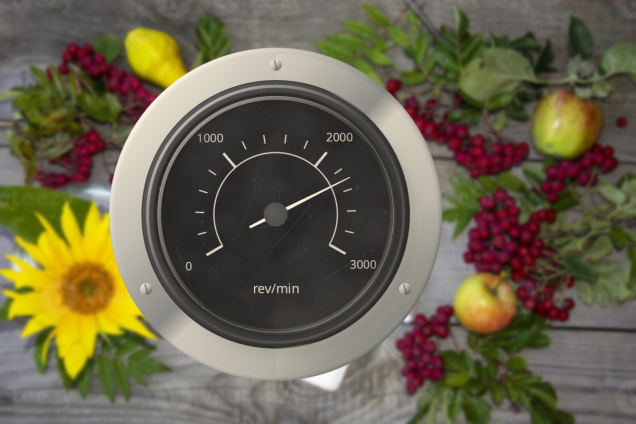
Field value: 2300 rpm
